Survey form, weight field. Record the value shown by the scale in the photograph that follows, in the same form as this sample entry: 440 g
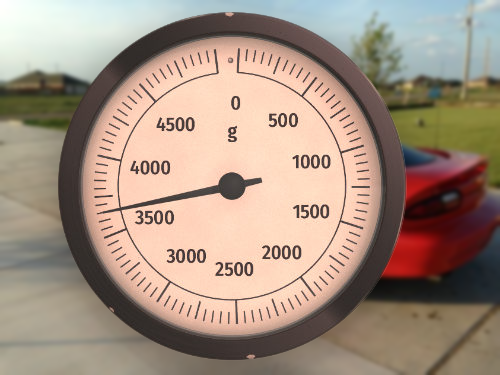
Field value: 3650 g
